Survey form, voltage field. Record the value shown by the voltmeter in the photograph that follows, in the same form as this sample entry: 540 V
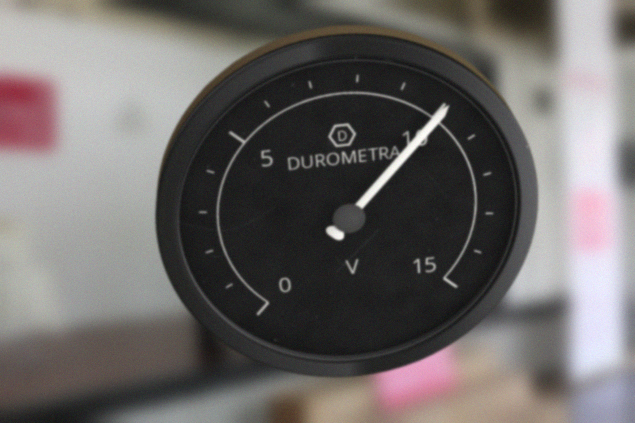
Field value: 10 V
